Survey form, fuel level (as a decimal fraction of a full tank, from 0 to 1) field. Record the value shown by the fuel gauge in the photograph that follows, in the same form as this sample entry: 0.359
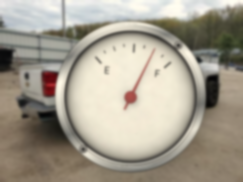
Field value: 0.75
